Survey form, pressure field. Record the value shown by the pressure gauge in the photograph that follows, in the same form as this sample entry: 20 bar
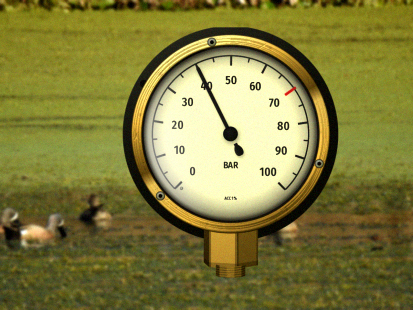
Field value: 40 bar
